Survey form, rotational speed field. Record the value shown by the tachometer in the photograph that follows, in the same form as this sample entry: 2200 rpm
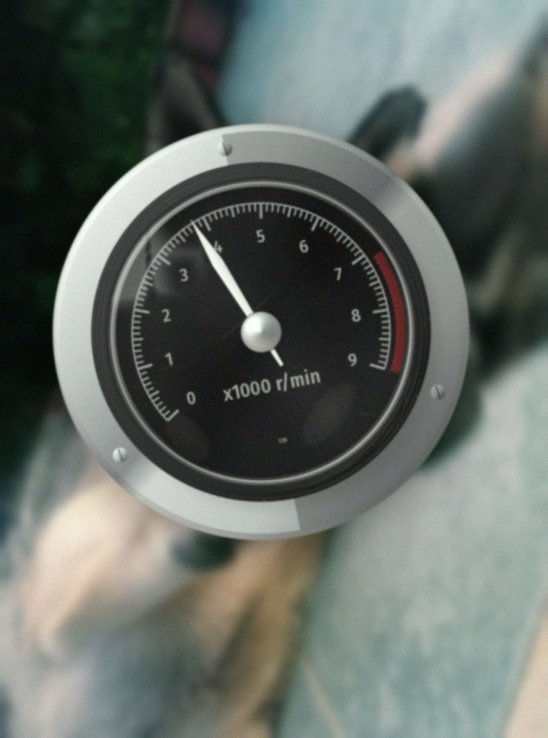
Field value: 3800 rpm
